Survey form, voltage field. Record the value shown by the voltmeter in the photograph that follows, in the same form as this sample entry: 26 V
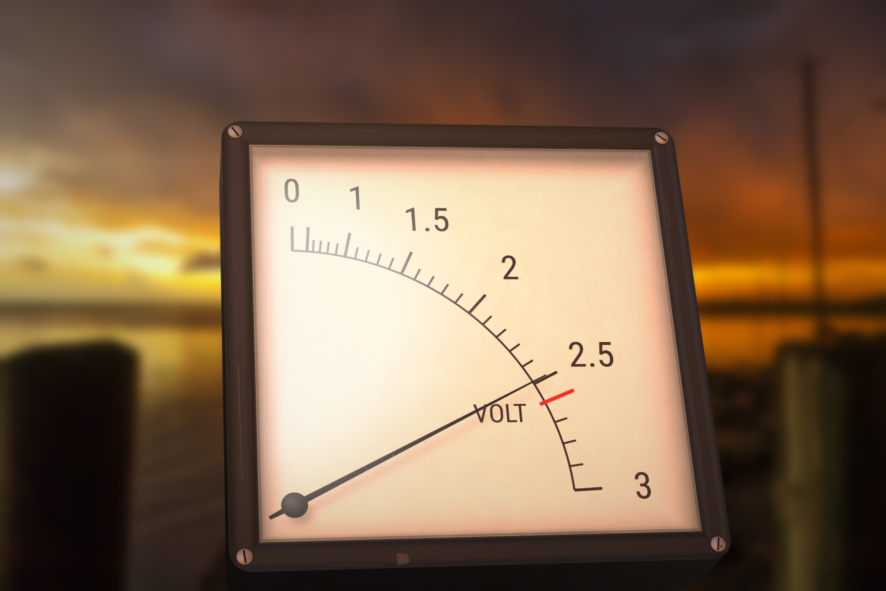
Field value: 2.5 V
